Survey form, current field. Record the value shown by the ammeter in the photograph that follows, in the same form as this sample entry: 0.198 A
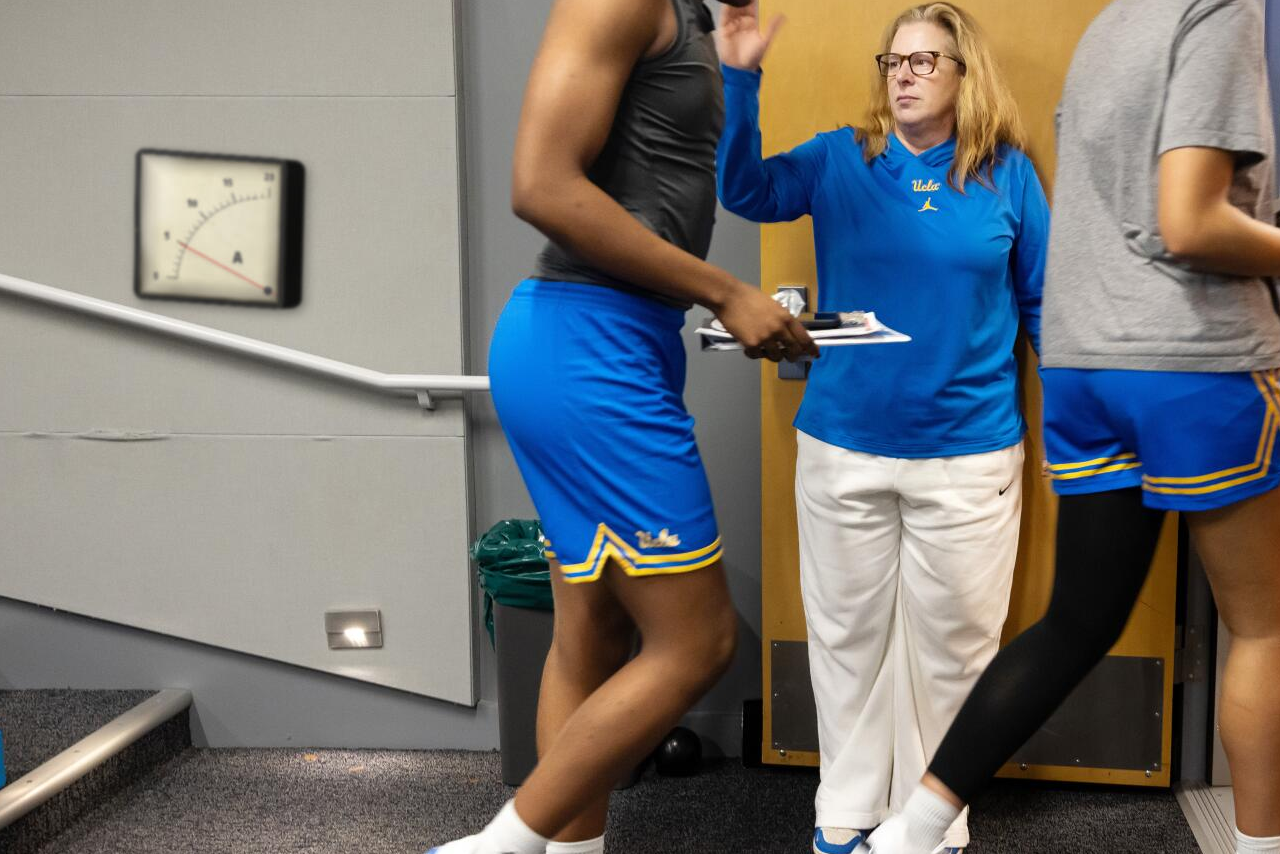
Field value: 5 A
